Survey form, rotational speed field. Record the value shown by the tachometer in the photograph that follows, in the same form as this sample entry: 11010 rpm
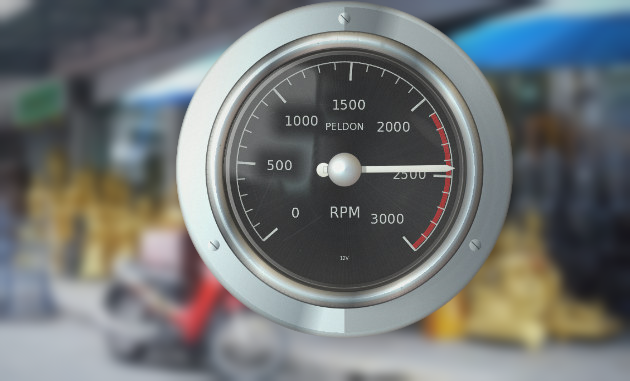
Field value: 2450 rpm
